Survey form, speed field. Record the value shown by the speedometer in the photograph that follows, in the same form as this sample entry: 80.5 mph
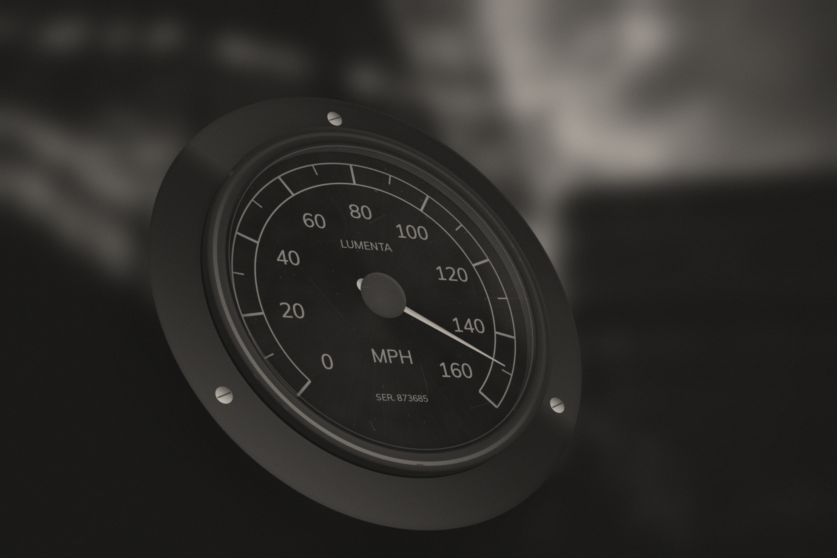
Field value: 150 mph
